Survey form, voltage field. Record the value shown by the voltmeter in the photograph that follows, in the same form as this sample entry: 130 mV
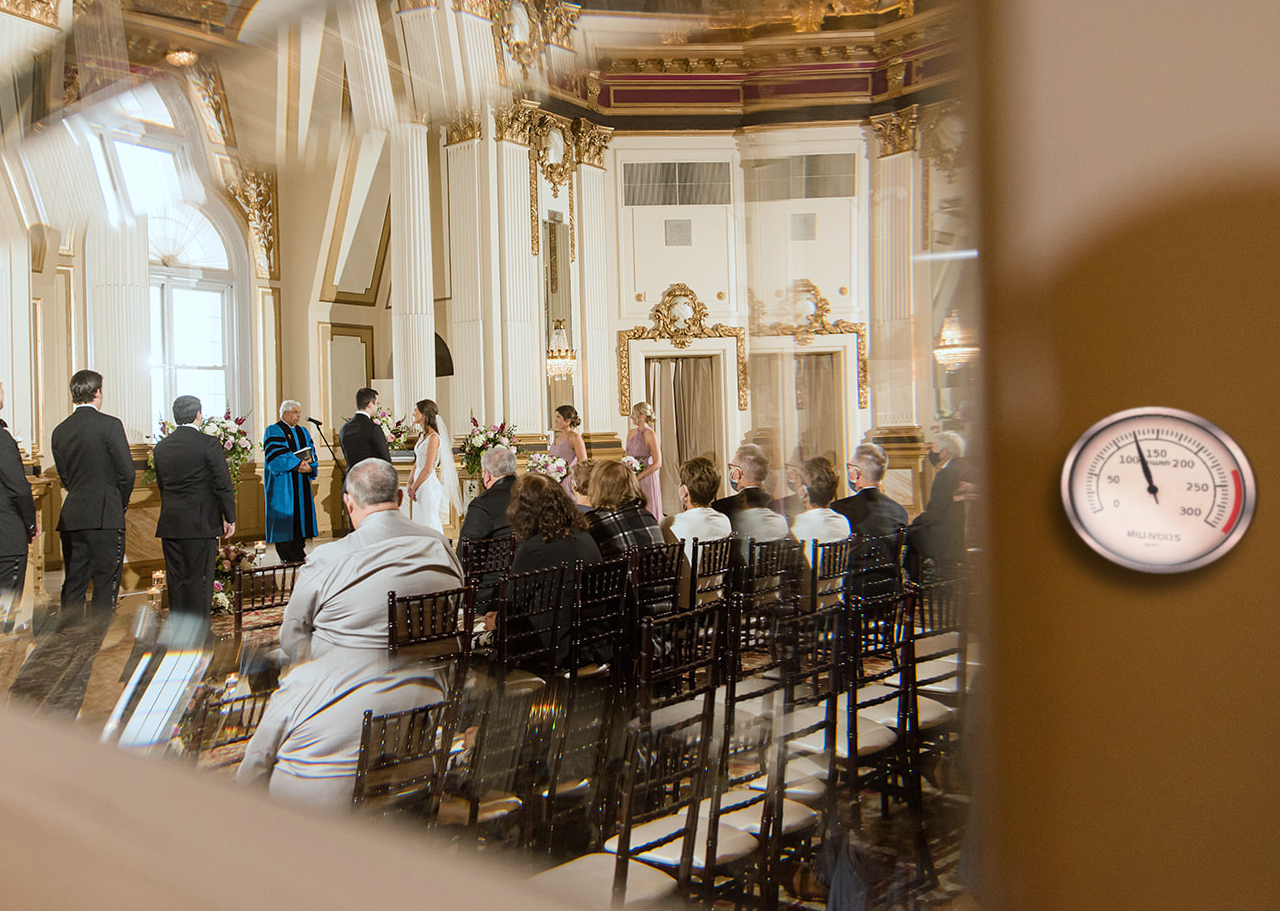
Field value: 125 mV
